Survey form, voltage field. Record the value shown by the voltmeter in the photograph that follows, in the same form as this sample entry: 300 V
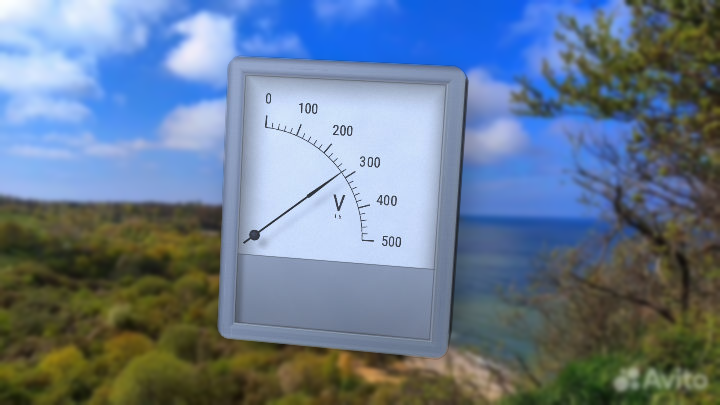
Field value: 280 V
